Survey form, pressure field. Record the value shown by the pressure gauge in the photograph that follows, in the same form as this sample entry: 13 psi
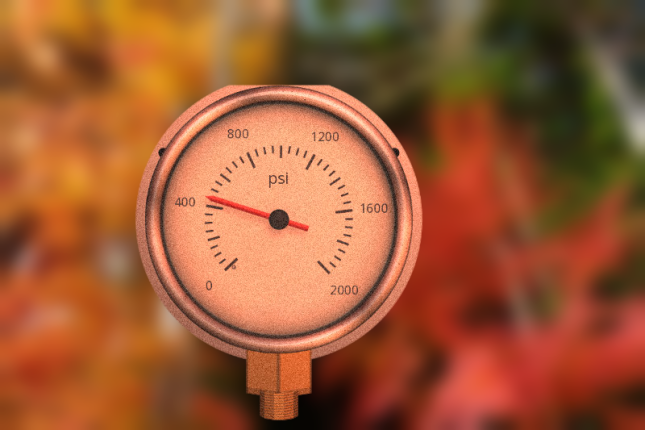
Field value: 450 psi
